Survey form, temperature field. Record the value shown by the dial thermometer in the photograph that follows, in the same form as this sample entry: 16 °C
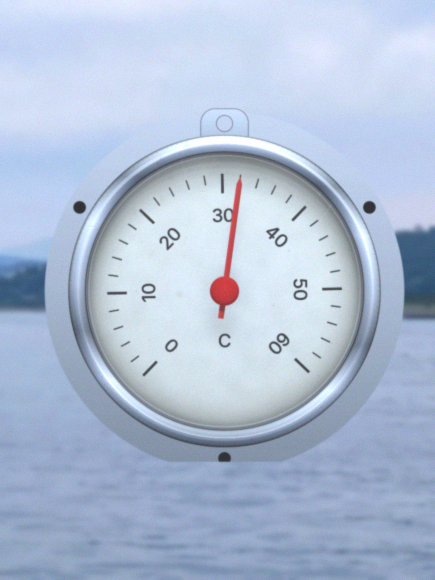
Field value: 32 °C
